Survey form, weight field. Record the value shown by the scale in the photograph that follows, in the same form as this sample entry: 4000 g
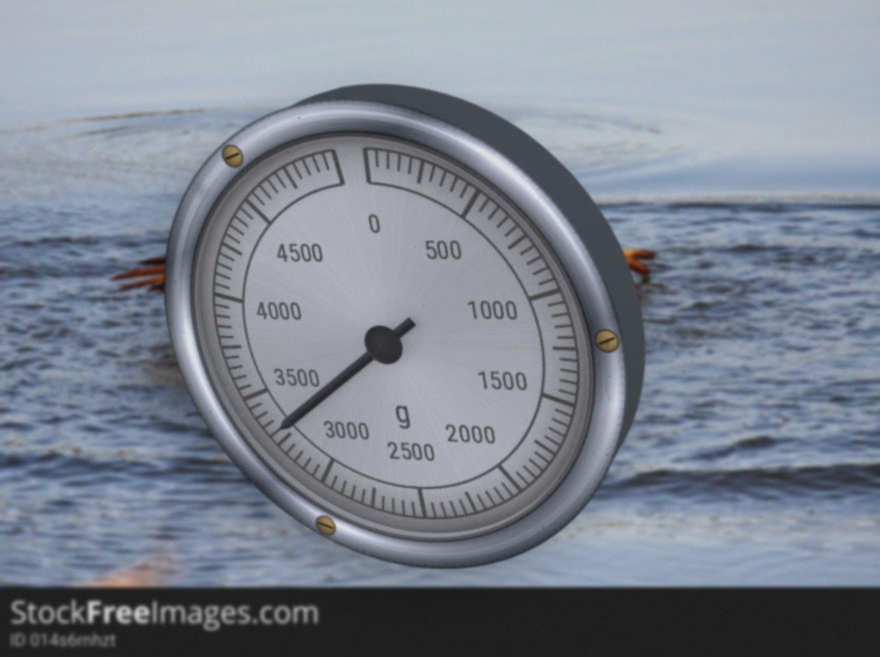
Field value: 3300 g
